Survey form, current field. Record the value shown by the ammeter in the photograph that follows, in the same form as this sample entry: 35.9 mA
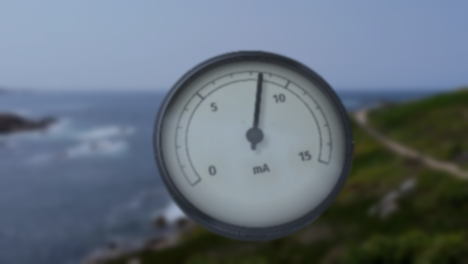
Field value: 8.5 mA
